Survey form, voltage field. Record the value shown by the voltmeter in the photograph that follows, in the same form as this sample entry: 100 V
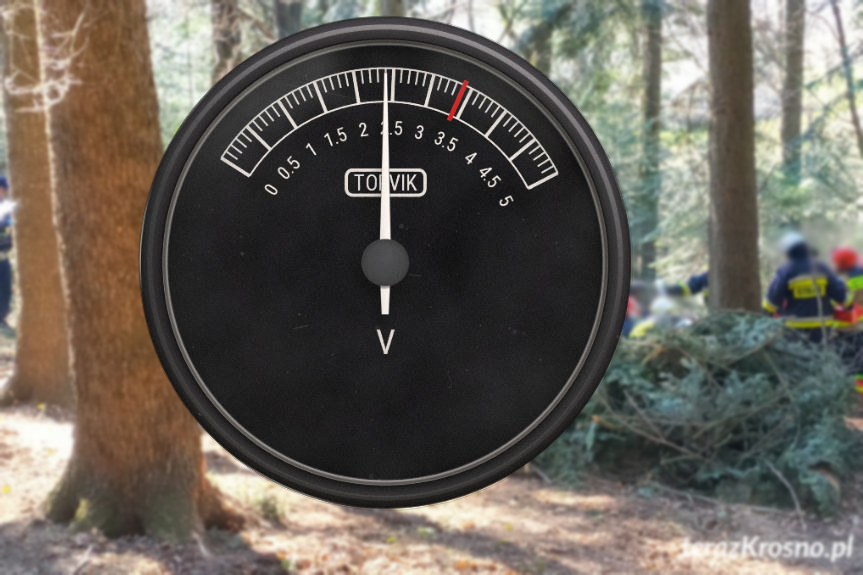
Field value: 2.4 V
